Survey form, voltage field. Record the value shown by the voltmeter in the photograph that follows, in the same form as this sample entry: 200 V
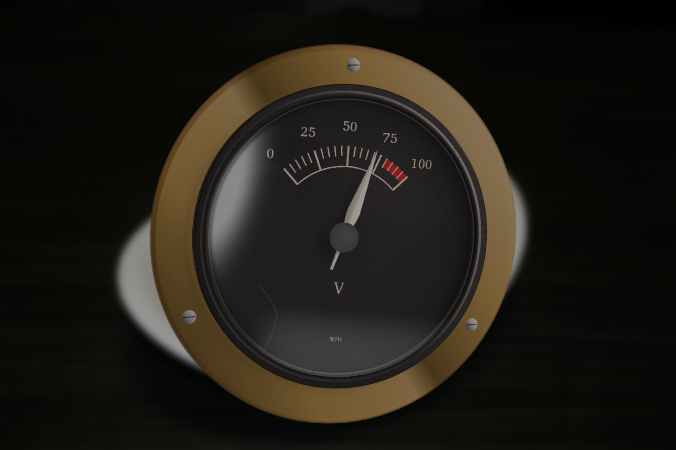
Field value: 70 V
